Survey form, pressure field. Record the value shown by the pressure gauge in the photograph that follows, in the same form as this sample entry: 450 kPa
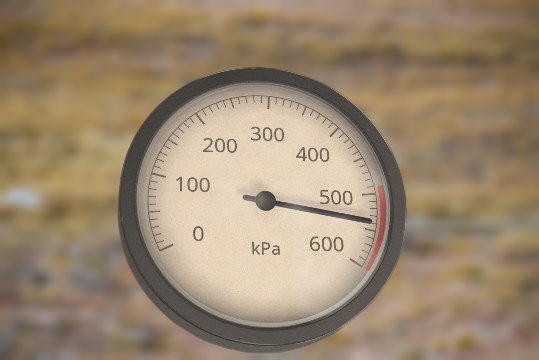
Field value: 540 kPa
